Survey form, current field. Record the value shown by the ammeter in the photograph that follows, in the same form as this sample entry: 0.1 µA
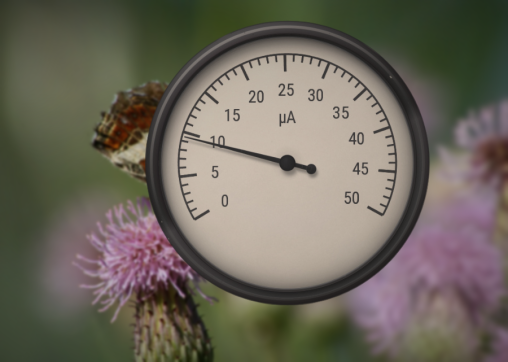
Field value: 9.5 µA
